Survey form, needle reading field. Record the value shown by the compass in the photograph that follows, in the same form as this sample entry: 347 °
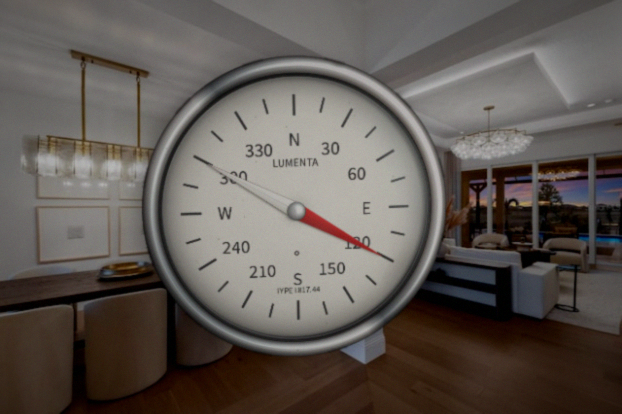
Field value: 120 °
